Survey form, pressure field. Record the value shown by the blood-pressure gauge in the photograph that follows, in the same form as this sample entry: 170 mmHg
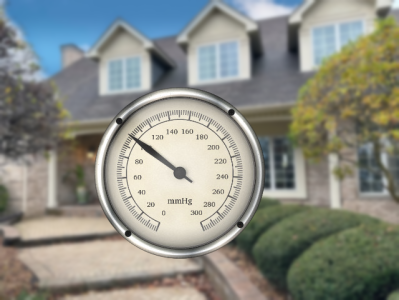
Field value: 100 mmHg
